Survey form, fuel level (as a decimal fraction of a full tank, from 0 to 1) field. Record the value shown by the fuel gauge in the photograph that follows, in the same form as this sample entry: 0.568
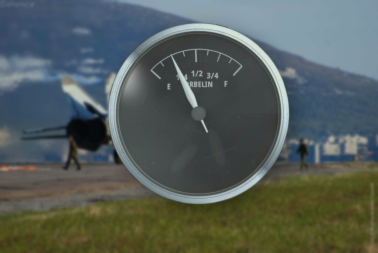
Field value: 0.25
